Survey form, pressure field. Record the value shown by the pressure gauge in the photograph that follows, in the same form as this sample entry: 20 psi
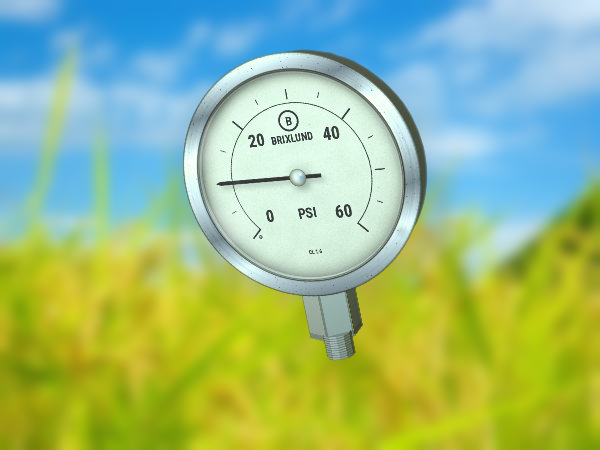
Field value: 10 psi
